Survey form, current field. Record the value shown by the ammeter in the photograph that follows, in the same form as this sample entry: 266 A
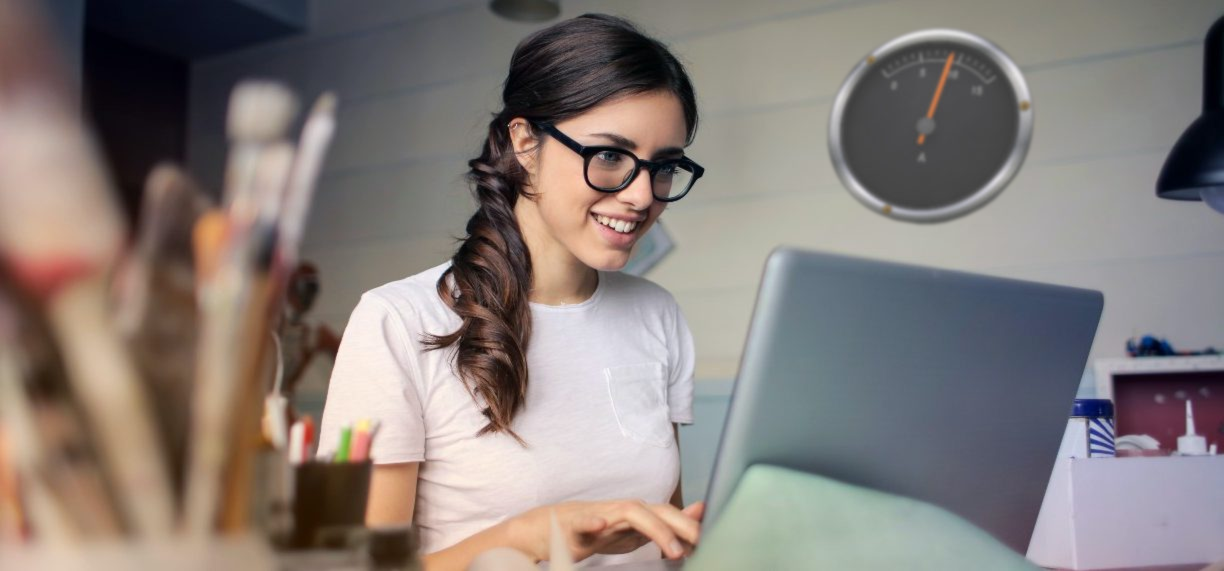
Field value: 9 A
